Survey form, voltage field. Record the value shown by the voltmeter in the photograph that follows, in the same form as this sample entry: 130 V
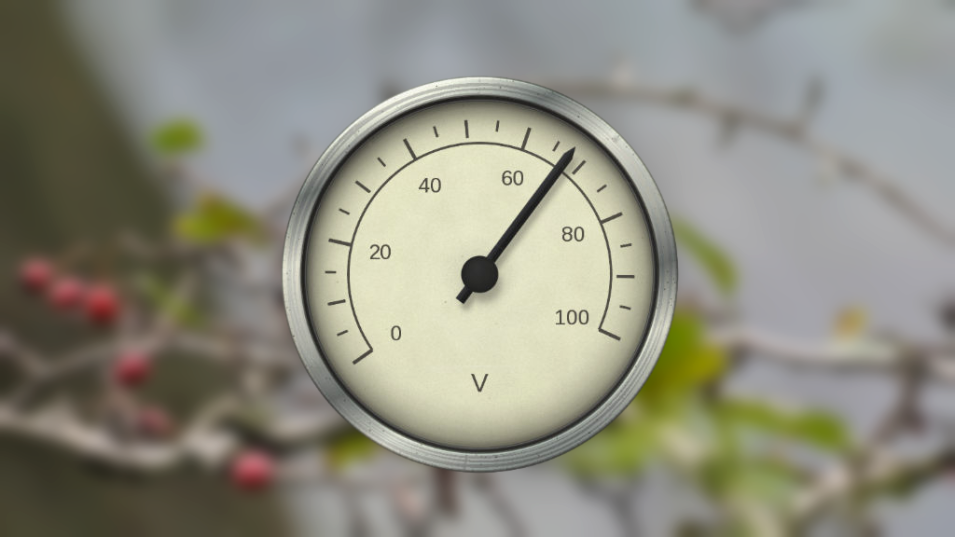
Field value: 67.5 V
